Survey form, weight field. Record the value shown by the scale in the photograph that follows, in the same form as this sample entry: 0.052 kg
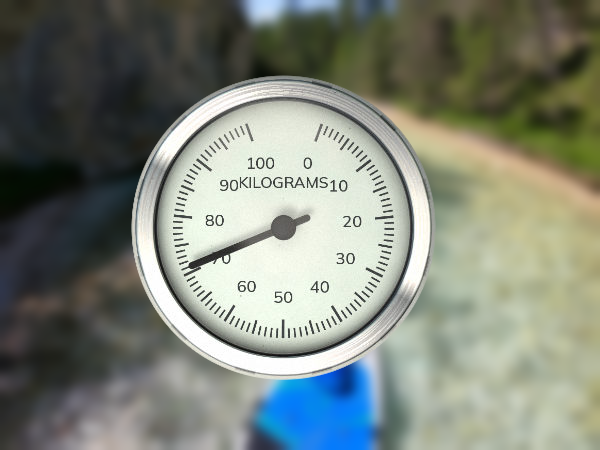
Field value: 71 kg
